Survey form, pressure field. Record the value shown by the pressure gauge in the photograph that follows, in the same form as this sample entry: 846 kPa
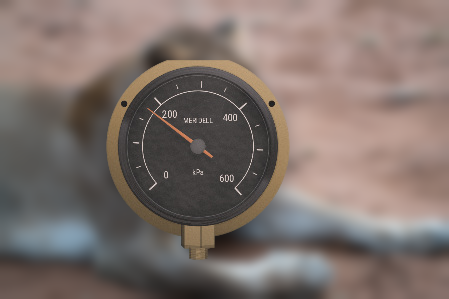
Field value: 175 kPa
